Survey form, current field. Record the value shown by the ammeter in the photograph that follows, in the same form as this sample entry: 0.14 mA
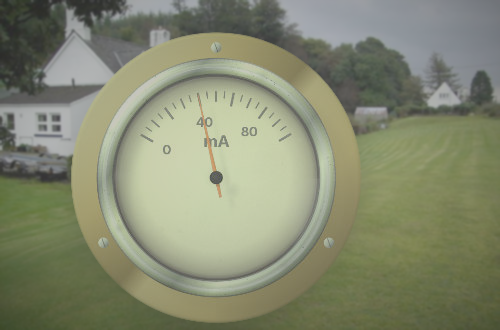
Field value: 40 mA
